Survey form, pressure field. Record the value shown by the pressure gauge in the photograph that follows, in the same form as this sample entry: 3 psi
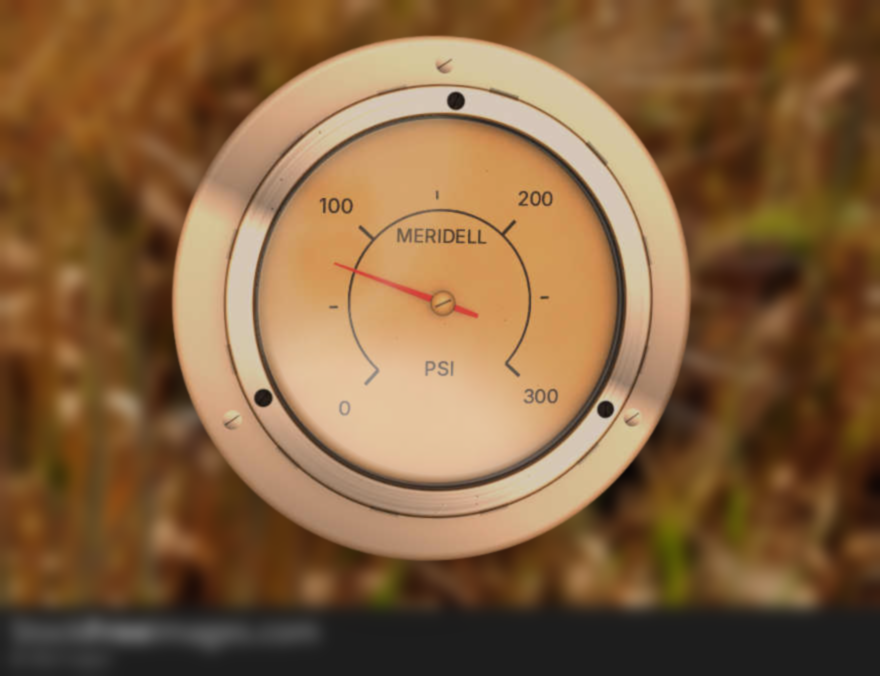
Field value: 75 psi
